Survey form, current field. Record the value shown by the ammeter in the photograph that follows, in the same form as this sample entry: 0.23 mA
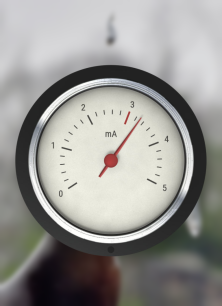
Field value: 3.3 mA
